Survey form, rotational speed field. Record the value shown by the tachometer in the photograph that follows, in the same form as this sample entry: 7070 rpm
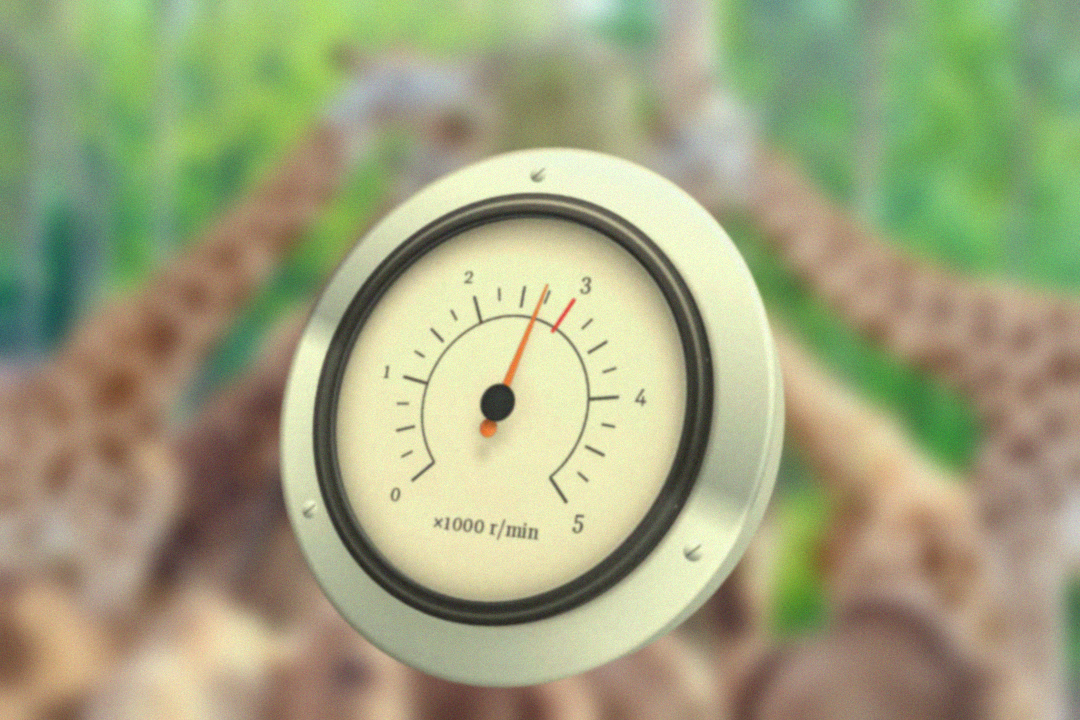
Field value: 2750 rpm
